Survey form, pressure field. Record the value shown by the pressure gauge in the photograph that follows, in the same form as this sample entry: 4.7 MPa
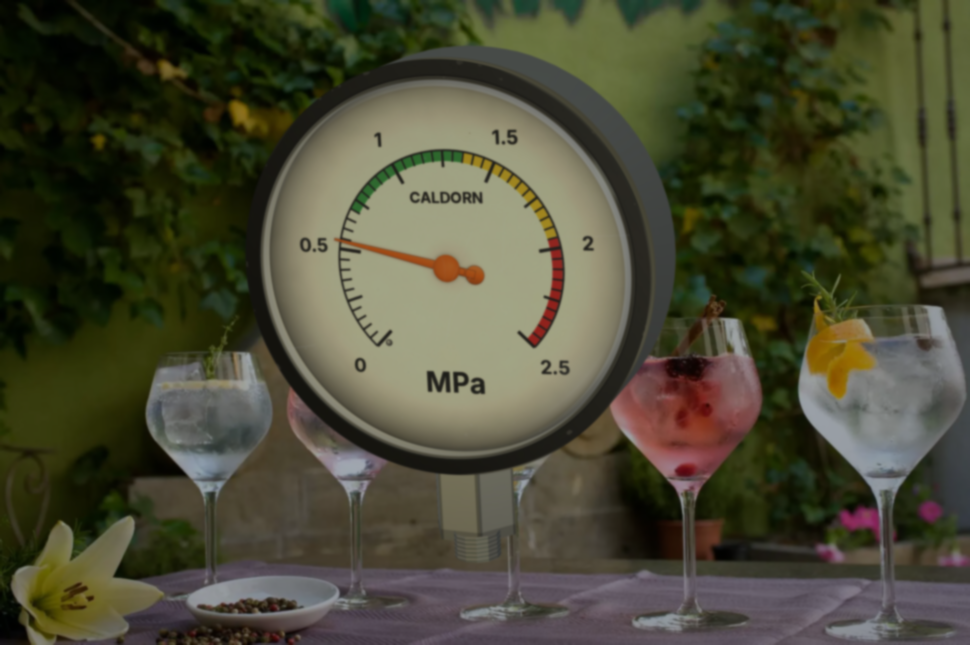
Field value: 0.55 MPa
